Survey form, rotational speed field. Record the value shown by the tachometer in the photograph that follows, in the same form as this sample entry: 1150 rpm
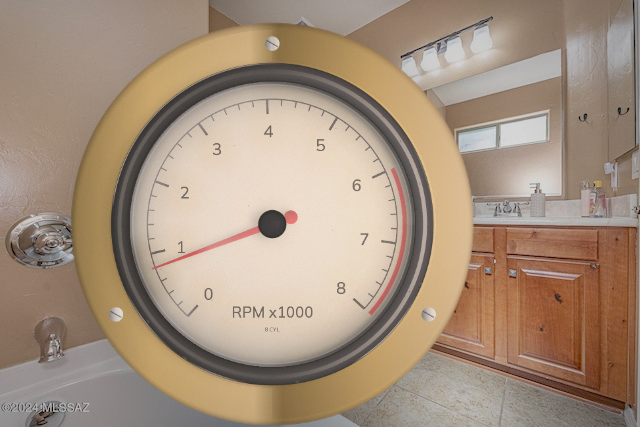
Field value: 800 rpm
